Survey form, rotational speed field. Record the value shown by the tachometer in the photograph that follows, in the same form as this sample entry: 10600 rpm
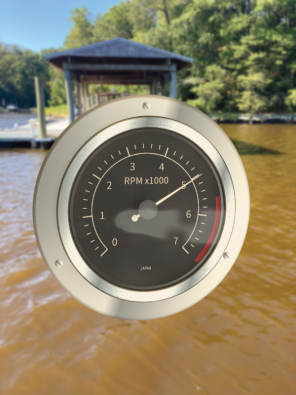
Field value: 5000 rpm
